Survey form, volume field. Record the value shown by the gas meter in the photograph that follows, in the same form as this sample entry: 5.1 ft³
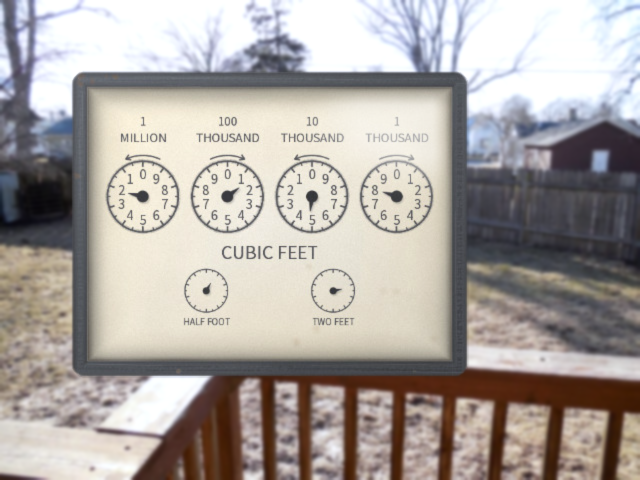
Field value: 214800 ft³
